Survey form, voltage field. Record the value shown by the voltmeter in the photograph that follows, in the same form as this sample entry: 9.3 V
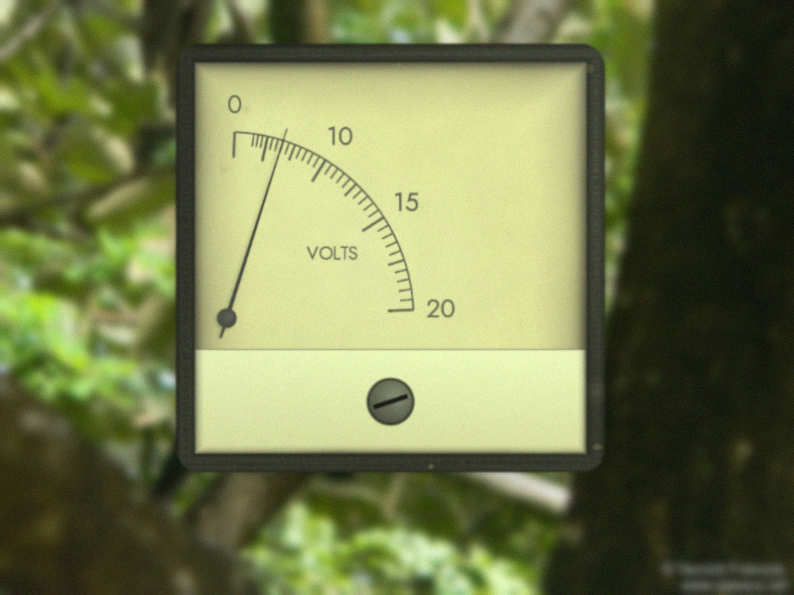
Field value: 6.5 V
